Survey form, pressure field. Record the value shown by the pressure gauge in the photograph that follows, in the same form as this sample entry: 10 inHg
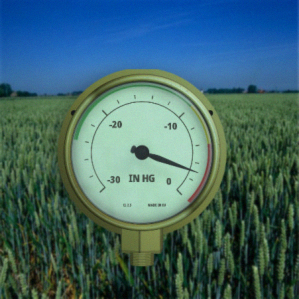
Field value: -3 inHg
